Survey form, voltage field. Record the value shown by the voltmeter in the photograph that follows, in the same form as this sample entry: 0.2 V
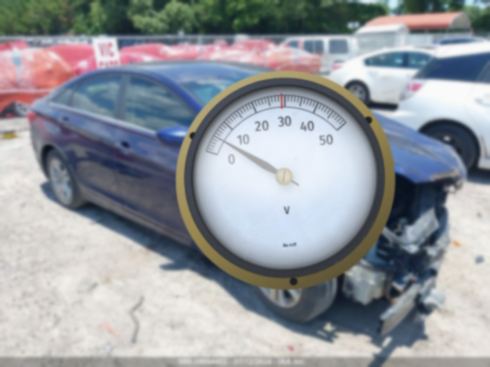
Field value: 5 V
